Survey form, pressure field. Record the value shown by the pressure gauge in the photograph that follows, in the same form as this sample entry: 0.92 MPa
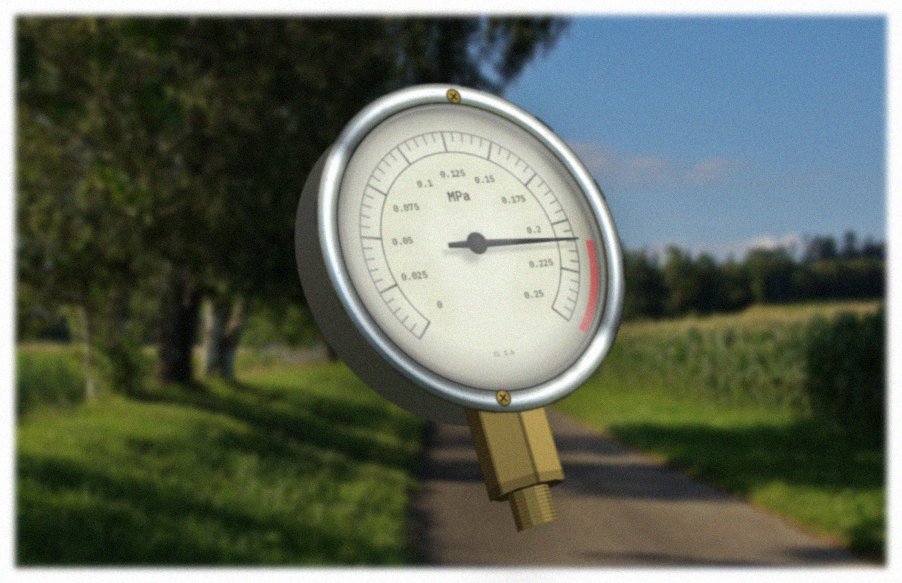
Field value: 0.21 MPa
